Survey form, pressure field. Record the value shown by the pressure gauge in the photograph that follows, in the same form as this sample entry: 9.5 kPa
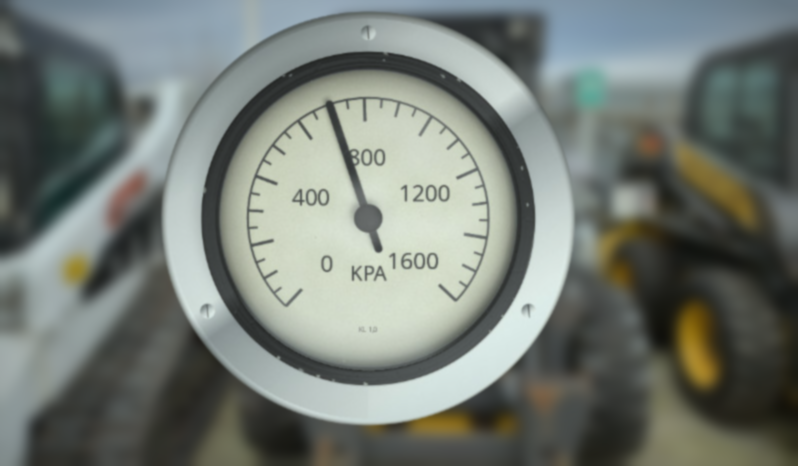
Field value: 700 kPa
